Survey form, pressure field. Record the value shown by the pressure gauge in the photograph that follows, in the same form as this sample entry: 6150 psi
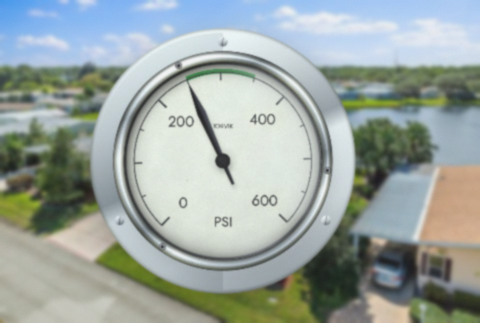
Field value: 250 psi
